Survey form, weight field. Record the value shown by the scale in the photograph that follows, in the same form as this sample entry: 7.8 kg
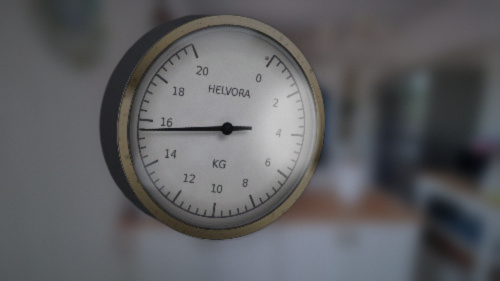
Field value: 15.6 kg
